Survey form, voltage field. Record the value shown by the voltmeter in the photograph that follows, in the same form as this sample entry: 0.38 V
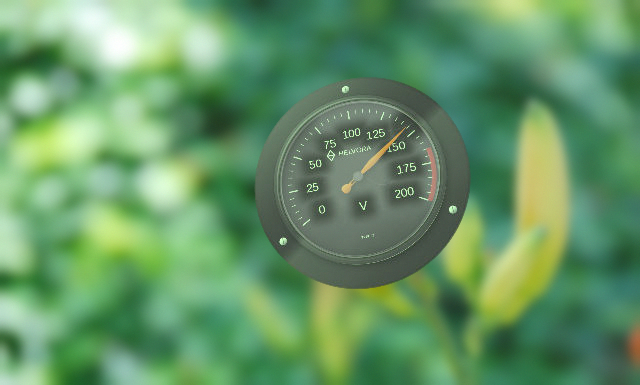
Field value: 145 V
